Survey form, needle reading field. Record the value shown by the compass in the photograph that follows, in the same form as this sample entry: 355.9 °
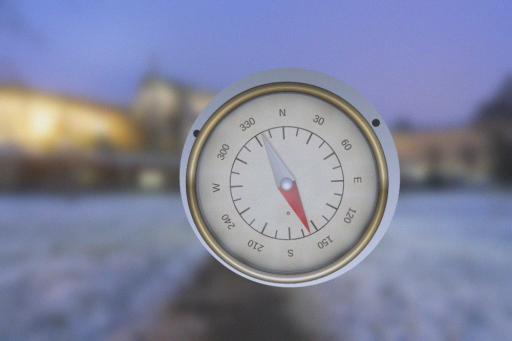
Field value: 157.5 °
